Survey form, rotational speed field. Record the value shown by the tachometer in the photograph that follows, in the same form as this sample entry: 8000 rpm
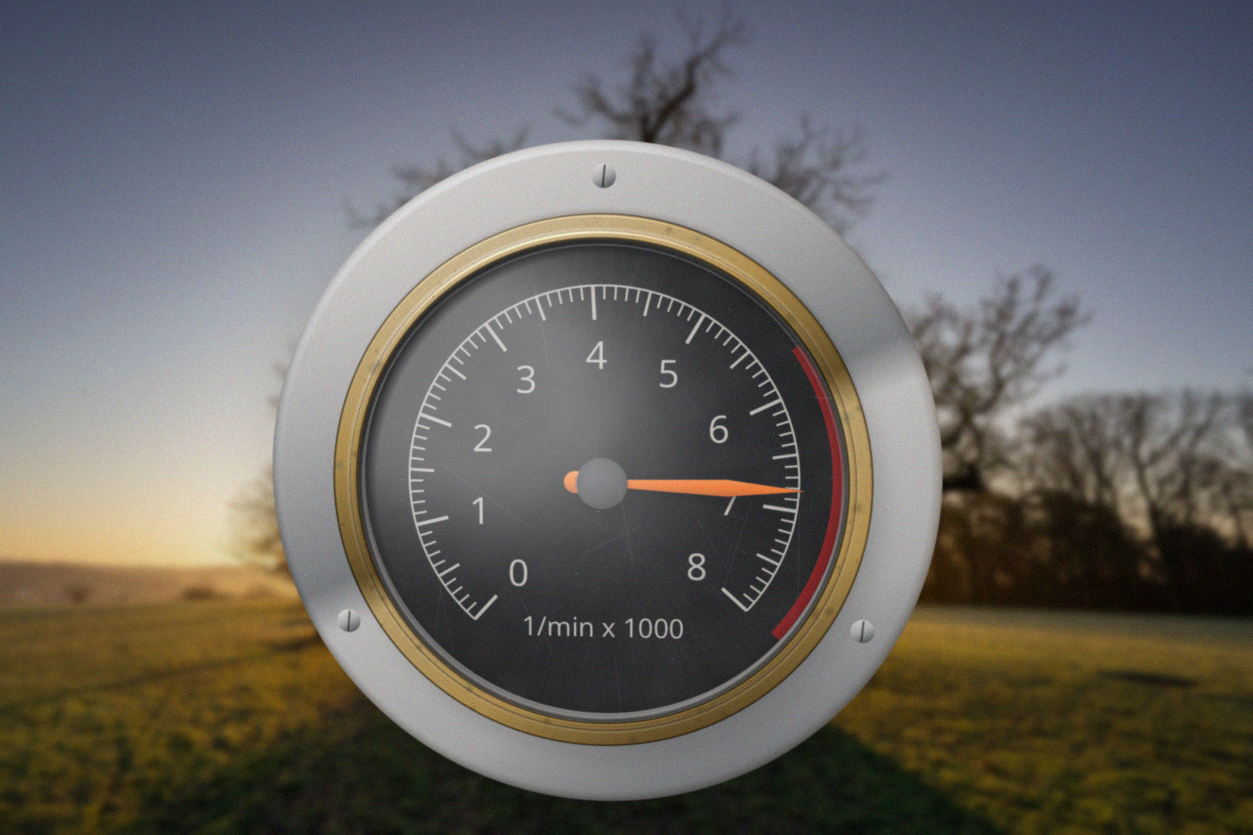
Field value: 6800 rpm
